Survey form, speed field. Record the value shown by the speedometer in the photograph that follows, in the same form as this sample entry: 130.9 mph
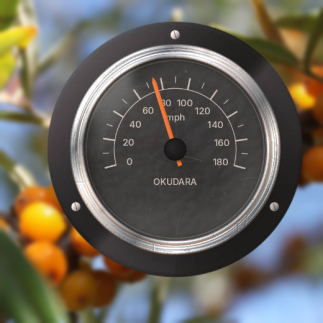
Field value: 75 mph
